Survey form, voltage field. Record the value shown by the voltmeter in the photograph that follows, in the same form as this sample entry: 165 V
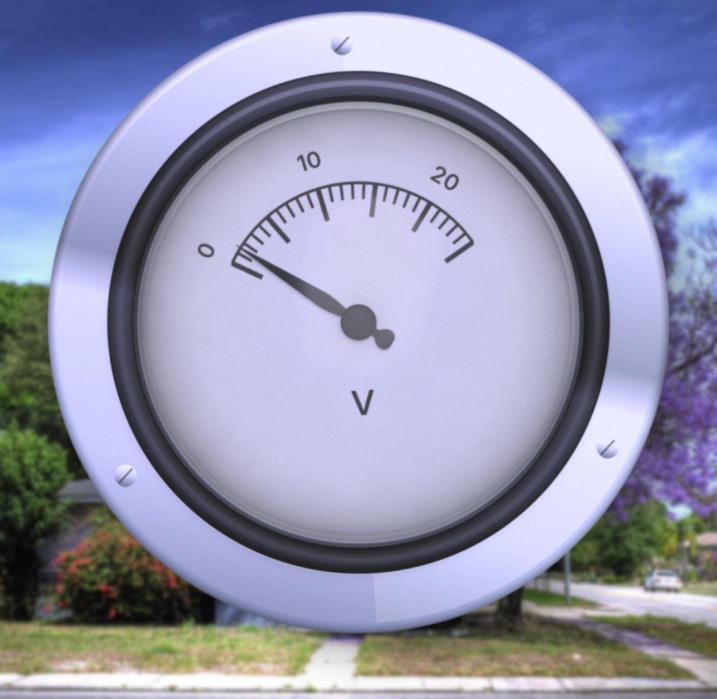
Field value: 1.5 V
